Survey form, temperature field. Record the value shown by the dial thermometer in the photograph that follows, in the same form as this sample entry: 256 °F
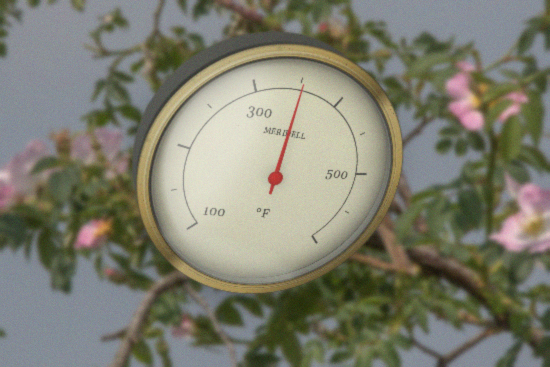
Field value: 350 °F
